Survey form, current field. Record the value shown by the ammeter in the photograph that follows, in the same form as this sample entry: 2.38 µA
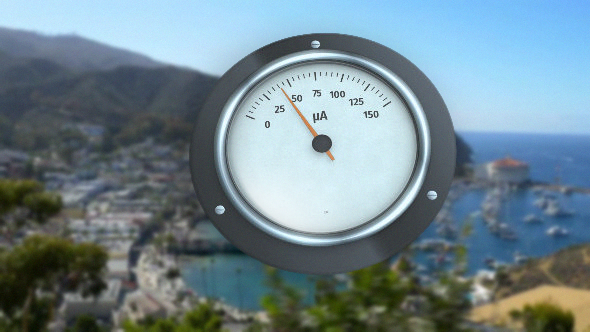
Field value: 40 µA
